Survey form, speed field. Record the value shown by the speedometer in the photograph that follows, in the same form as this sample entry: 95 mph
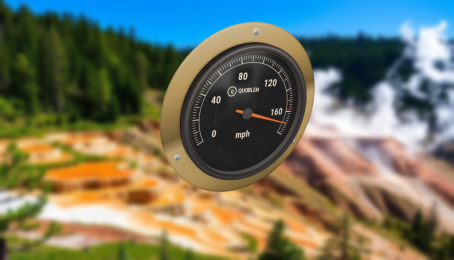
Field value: 170 mph
